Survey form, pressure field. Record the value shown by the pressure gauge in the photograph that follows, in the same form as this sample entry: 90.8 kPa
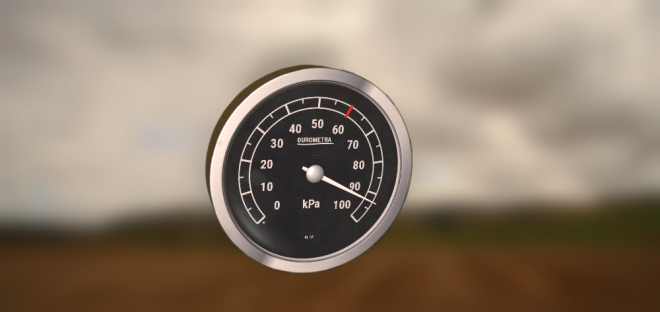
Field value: 92.5 kPa
